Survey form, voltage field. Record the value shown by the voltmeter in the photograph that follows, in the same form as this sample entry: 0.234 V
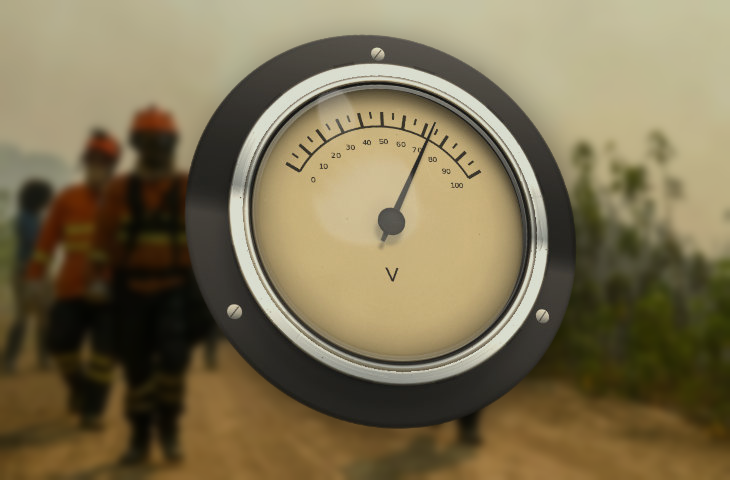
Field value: 72.5 V
